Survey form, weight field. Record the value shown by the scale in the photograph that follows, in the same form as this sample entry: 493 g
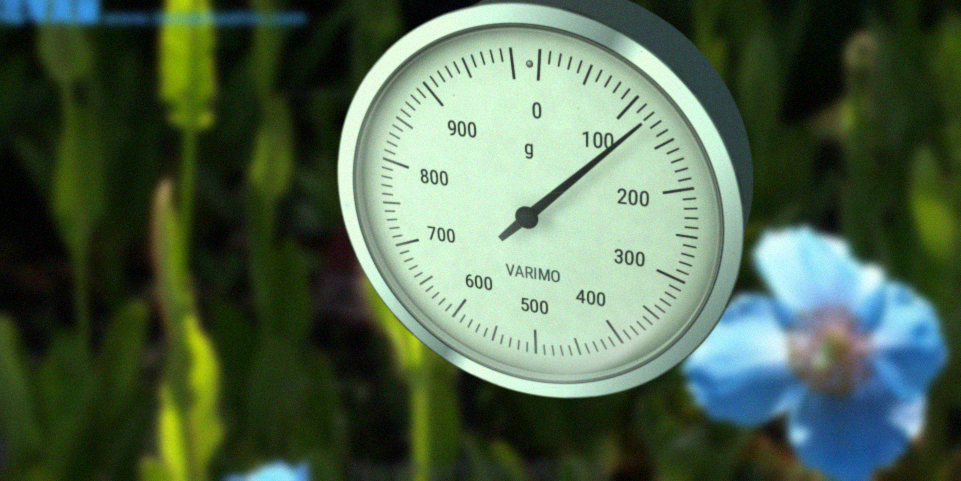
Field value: 120 g
